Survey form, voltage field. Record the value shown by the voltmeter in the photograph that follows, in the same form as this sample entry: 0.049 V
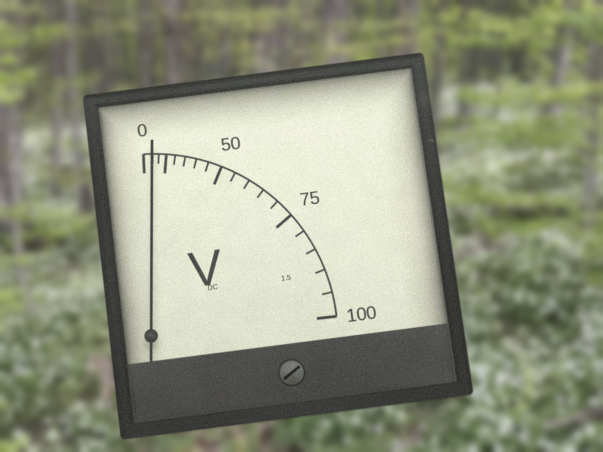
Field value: 15 V
